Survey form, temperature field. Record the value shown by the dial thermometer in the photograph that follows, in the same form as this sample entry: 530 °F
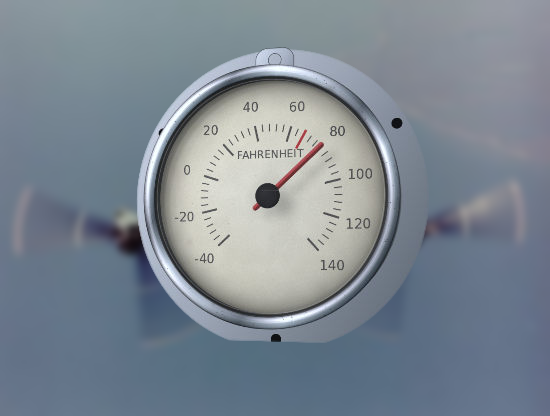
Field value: 80 °F
